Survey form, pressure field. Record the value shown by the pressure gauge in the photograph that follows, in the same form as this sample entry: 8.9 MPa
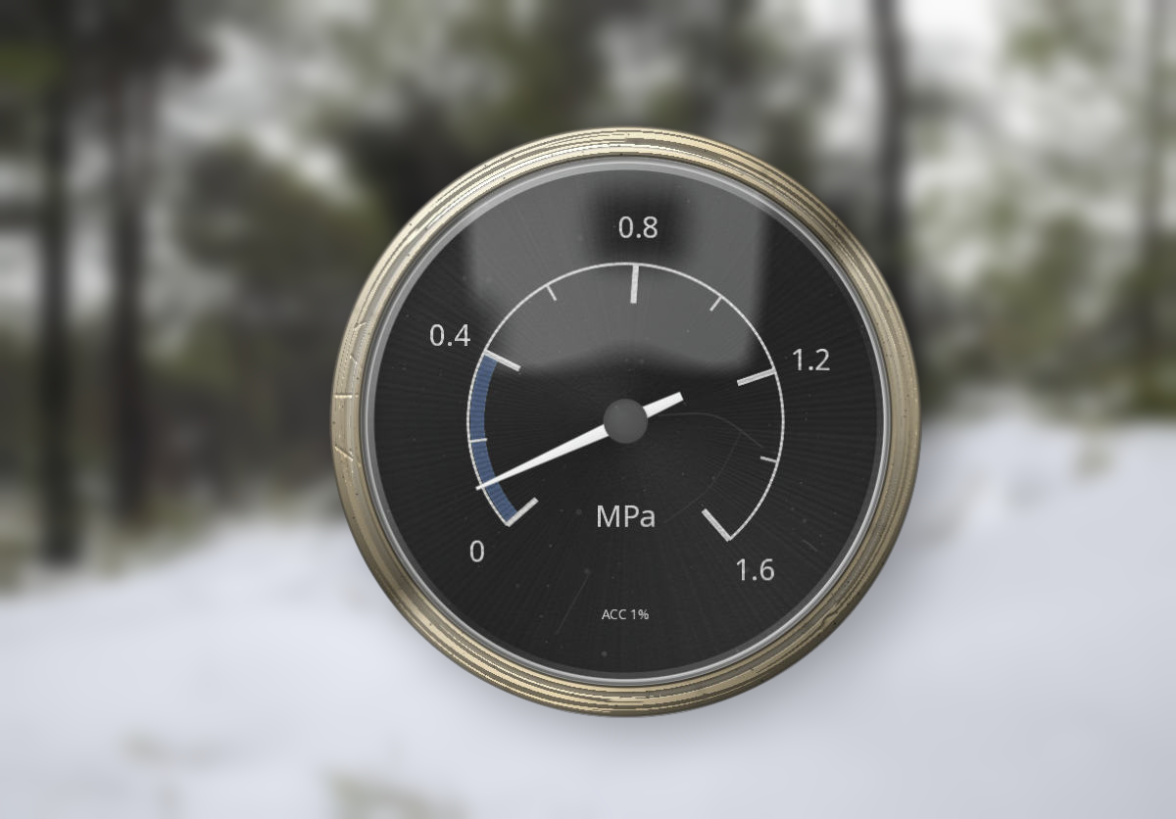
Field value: 0.1 MPa
